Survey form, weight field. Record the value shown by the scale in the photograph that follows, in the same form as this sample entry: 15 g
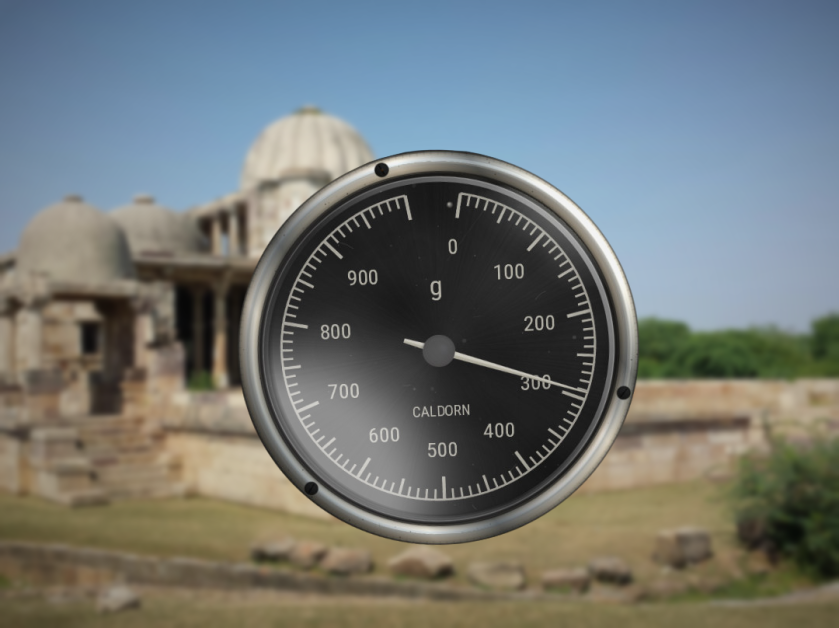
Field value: 290 g
